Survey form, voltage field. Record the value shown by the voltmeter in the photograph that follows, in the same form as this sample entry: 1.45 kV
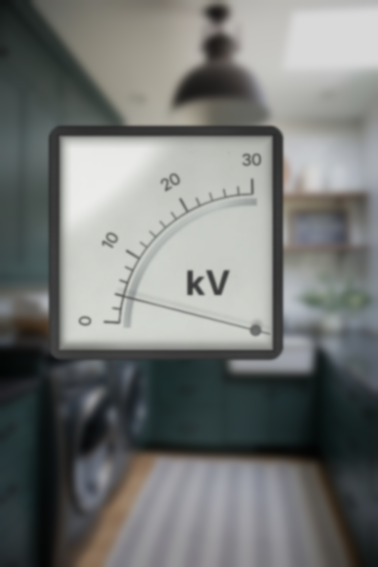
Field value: 4 kV
